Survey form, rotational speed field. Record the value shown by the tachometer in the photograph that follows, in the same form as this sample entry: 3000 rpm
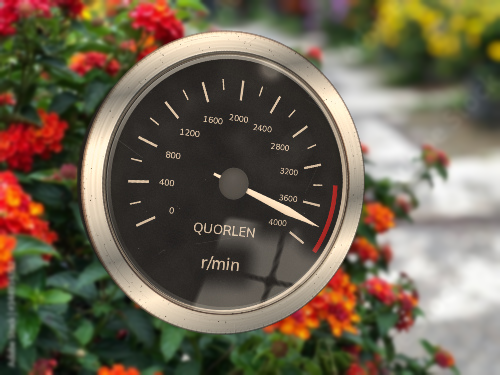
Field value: 3800 rpm
